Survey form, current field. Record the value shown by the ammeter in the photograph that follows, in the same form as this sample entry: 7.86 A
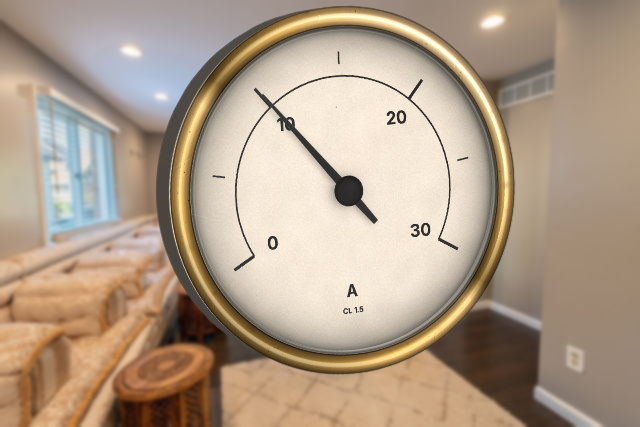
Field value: 10 A
